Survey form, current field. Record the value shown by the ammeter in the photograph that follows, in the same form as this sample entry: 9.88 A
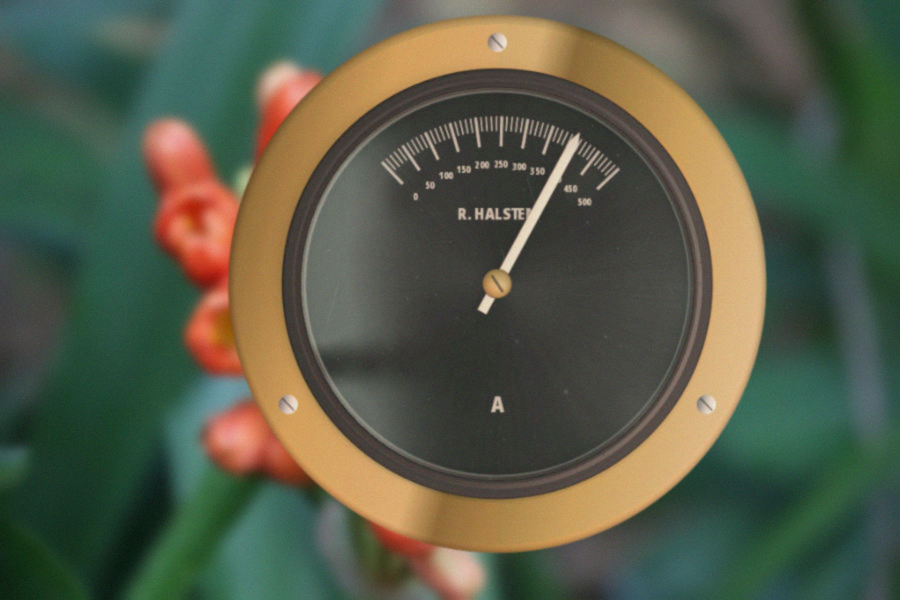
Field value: 400 A
